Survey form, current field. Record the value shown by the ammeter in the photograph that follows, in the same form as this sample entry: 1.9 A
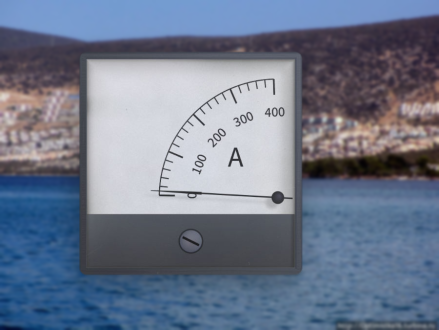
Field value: 10 A
